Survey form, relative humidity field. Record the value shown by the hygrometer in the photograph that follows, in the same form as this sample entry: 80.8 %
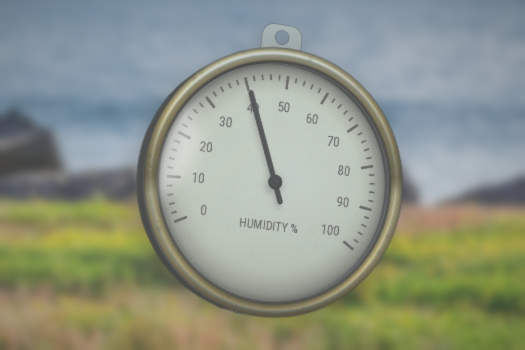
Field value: 40 %
